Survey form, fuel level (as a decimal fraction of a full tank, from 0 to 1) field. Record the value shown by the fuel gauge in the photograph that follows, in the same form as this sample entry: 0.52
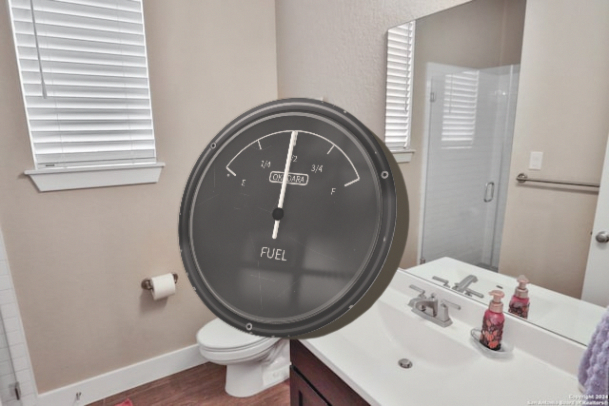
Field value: 0.5
